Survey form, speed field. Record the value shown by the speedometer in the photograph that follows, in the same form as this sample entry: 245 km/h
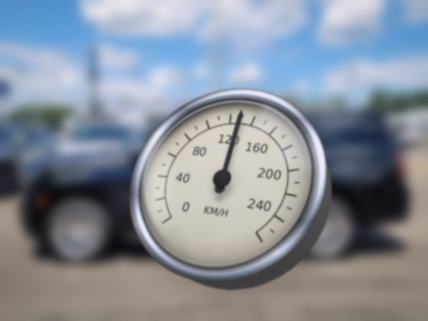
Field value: 130 km/h
